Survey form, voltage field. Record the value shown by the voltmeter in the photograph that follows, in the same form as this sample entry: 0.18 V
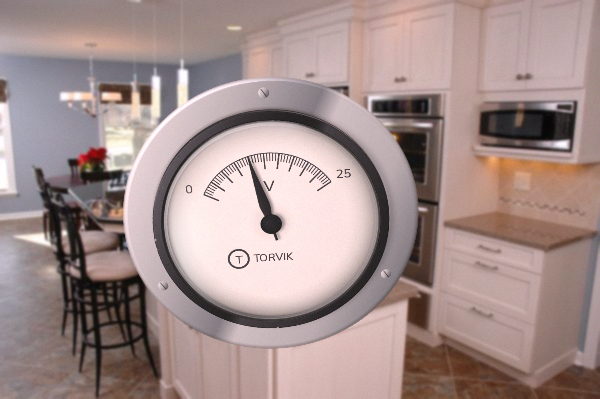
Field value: 10 V
